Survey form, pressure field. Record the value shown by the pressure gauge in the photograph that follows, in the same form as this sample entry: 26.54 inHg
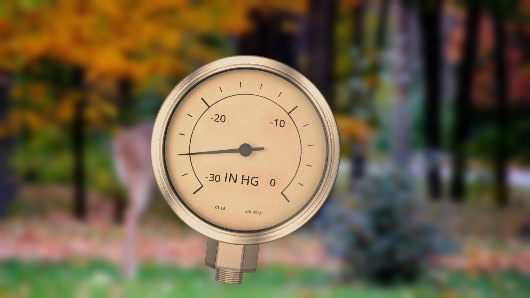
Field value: -26 inHg
